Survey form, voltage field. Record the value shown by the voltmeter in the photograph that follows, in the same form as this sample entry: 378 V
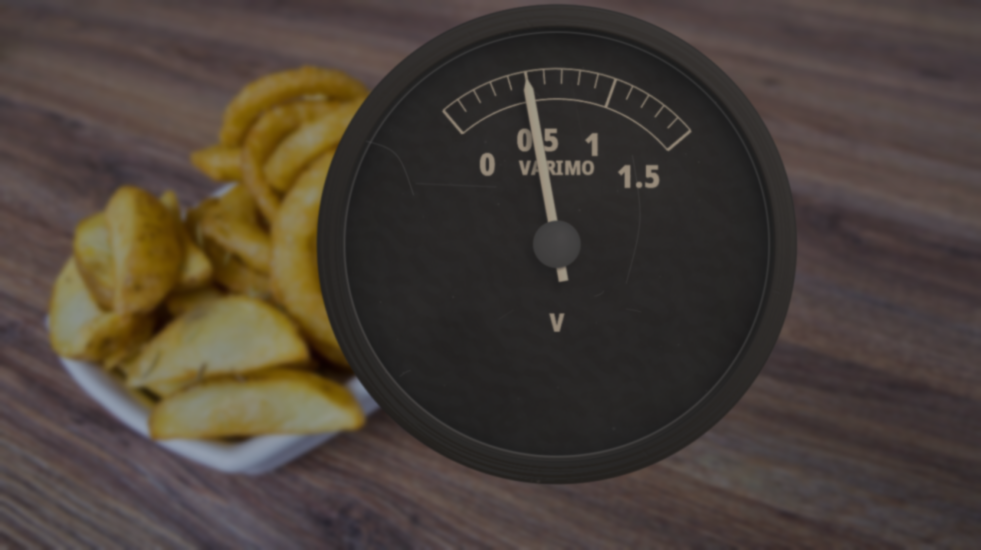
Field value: 0.5 V
